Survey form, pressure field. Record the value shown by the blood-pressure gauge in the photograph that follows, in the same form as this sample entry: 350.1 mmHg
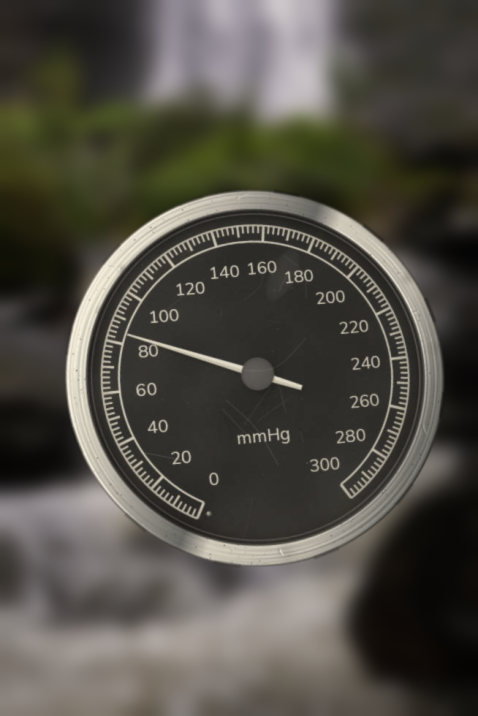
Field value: 84 mmHg
